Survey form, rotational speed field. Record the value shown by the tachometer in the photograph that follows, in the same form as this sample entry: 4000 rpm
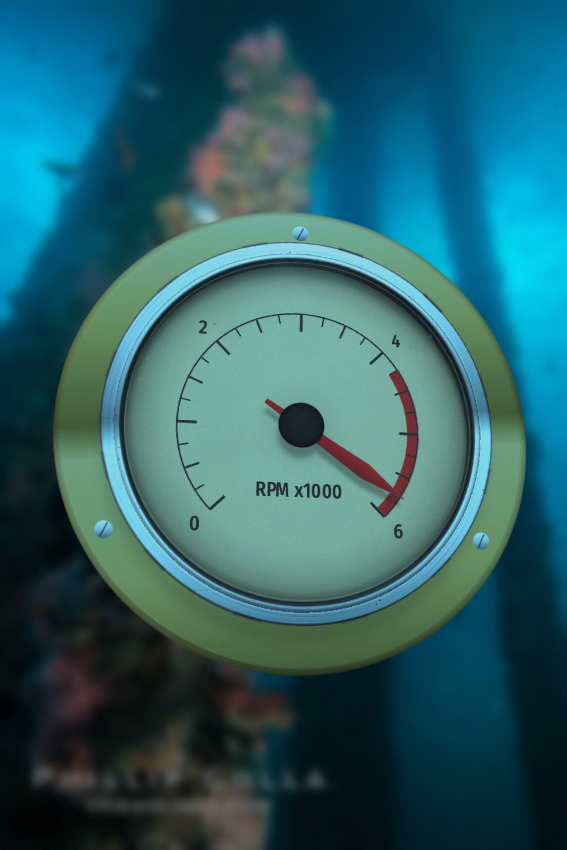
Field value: 5750 rpm
